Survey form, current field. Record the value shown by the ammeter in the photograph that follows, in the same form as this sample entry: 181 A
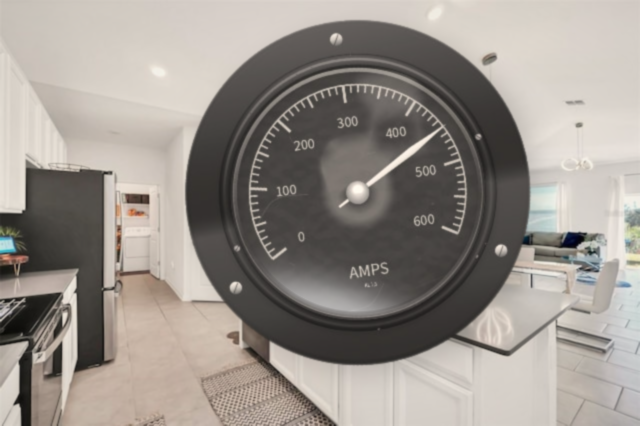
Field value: 450 A
